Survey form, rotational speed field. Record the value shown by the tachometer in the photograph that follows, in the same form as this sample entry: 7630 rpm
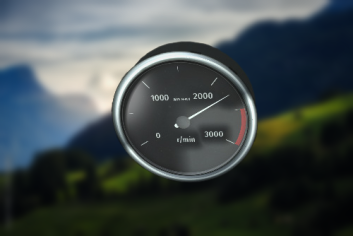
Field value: 2250 rpm
